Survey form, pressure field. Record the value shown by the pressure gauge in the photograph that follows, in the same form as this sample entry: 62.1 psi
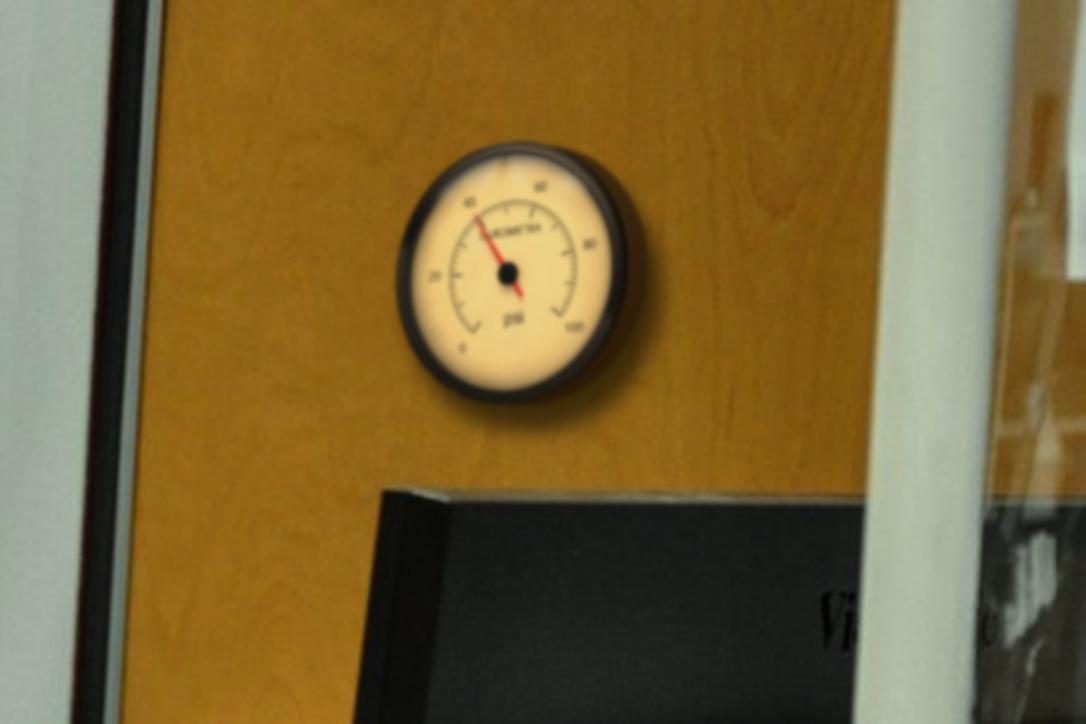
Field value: 40 psi
